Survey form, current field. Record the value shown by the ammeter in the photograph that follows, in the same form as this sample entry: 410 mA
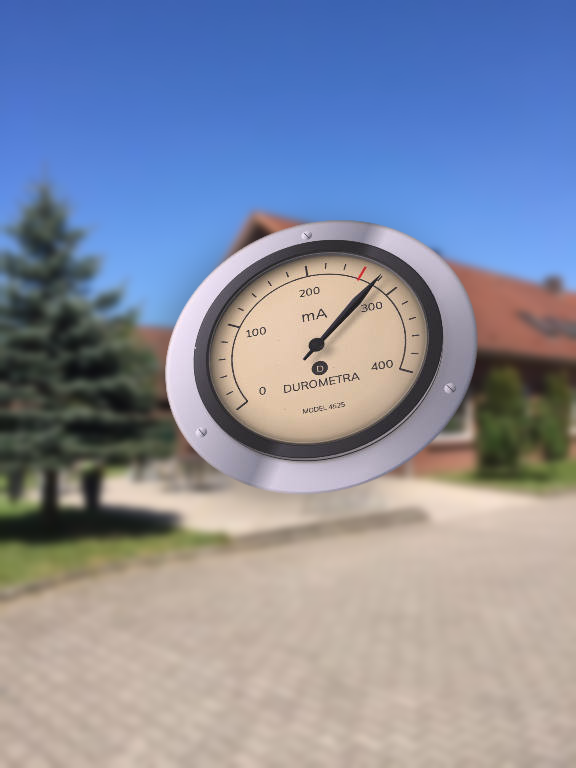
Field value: 280 mA
